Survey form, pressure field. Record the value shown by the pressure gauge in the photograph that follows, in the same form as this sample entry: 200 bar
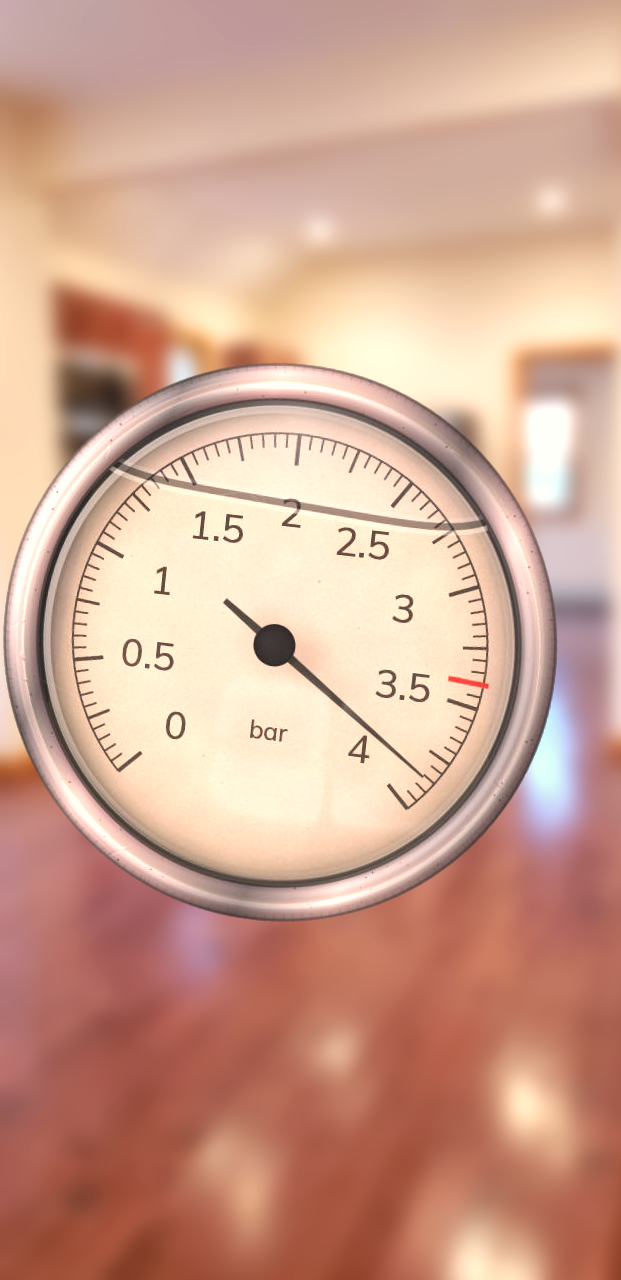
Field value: 3.85 bar
